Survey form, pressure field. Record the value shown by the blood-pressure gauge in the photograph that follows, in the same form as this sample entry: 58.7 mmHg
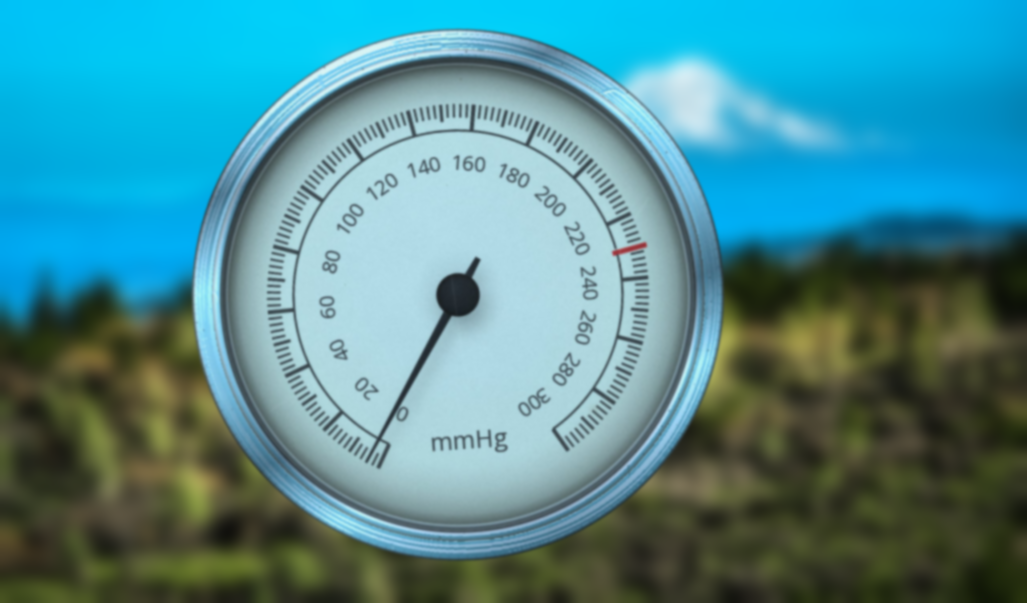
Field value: 4 mmHg
